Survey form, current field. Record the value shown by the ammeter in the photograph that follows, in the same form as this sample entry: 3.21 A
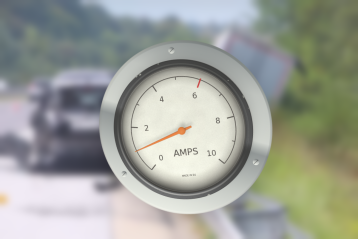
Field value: 1 A
